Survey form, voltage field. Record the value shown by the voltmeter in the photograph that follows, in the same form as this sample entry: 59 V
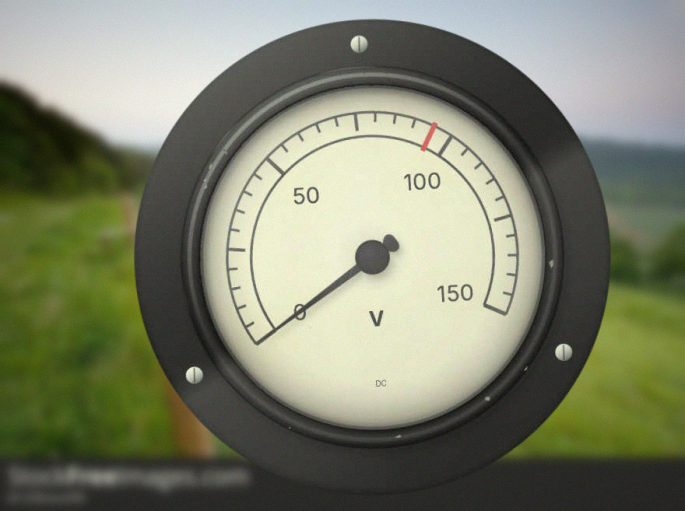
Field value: 0 V
